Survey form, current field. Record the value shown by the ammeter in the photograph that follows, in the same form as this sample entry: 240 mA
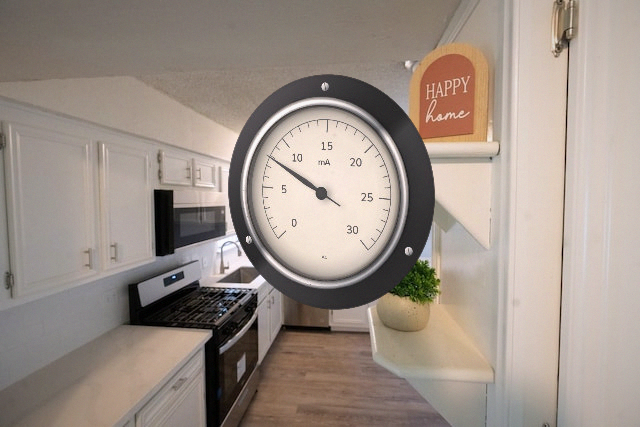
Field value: 8 mA
